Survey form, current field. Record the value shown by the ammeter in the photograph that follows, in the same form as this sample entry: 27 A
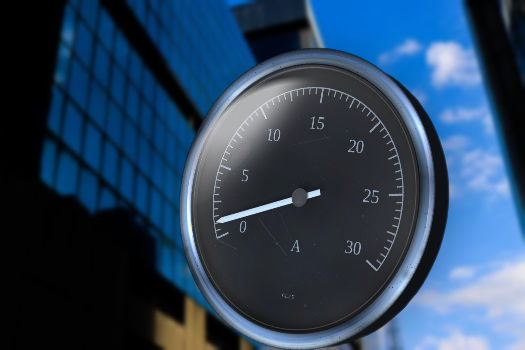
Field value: 1 A
